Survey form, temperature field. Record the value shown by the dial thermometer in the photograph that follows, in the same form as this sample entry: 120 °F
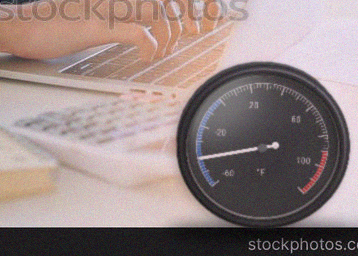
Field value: -40 °F
